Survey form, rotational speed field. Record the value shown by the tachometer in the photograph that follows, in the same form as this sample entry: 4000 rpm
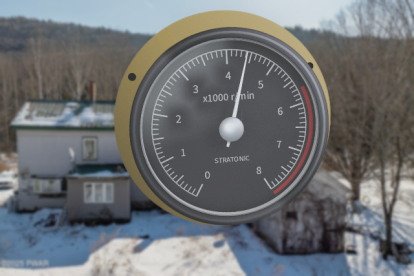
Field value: 4400 rpm
